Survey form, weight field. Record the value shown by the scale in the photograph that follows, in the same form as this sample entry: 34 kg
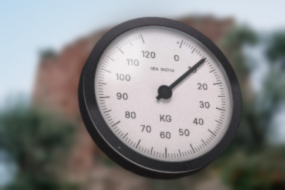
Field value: 10 kg
